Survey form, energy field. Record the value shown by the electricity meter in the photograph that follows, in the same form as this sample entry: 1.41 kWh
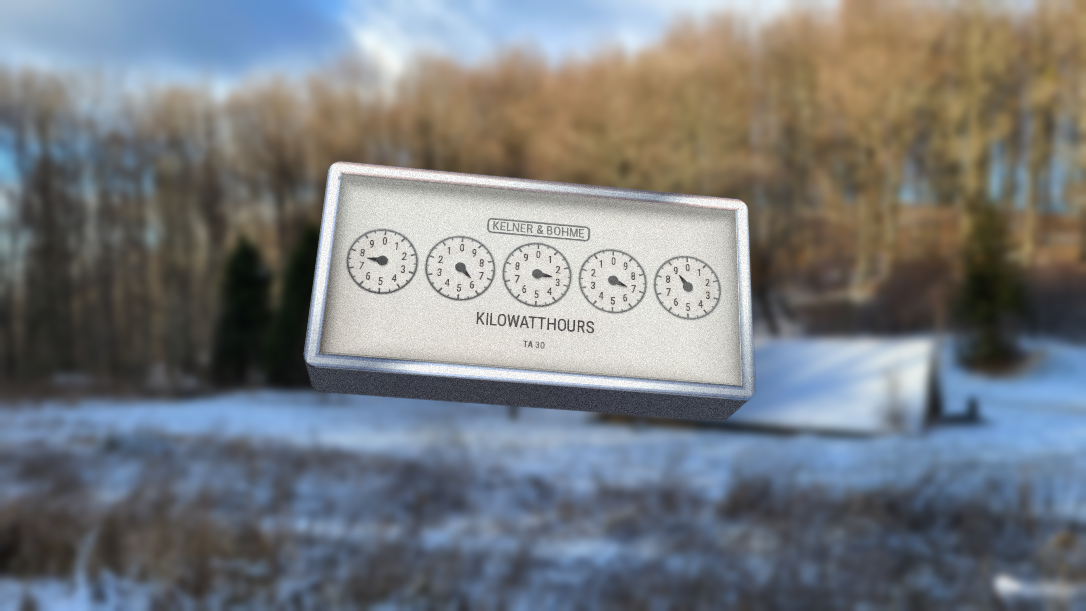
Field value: 76269 kWh
